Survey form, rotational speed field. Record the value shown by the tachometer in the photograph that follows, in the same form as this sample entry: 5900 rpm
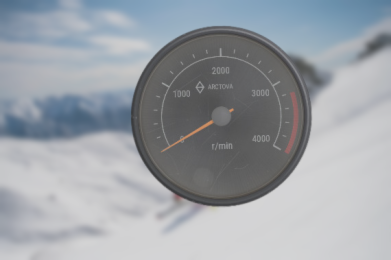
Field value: 0 rpm
